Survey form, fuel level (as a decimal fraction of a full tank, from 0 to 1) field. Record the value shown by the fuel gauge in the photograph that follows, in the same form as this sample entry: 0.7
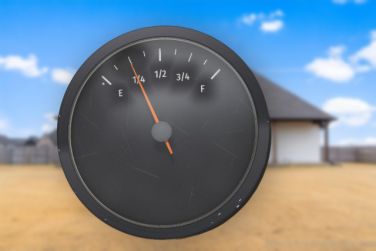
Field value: 0.25
